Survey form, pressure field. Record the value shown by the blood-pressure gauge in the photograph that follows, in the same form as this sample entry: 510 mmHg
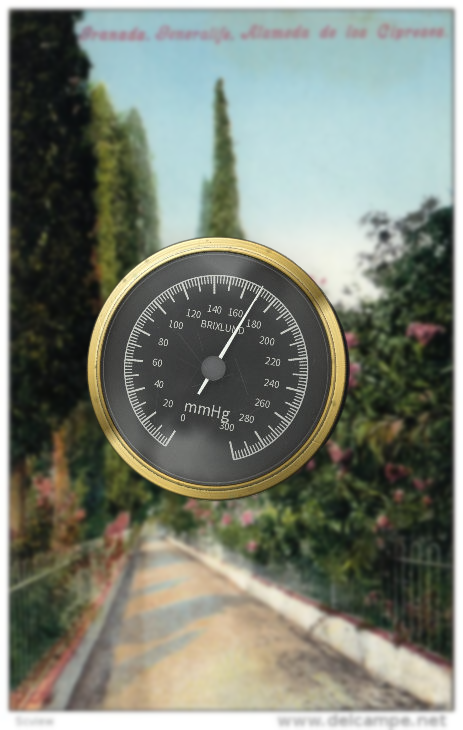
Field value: 170 mmHg
